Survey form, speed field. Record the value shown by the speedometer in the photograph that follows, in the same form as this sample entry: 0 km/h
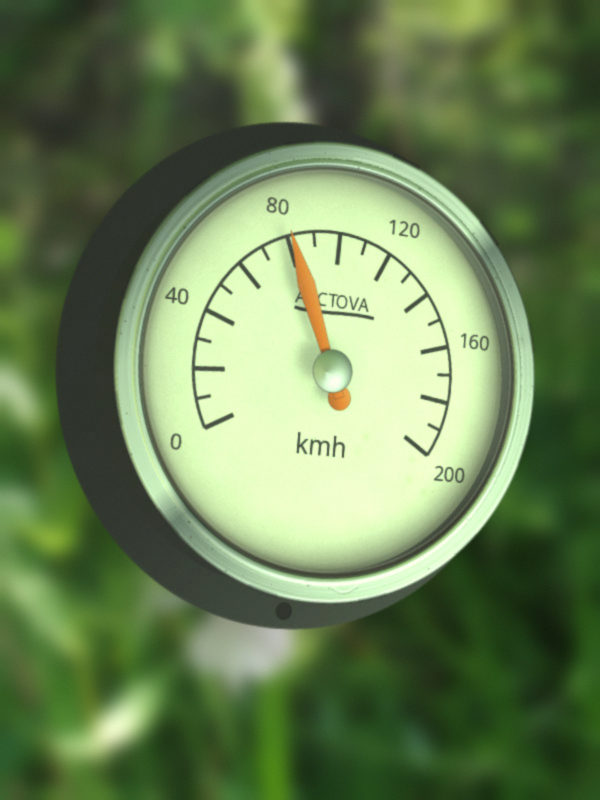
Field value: 80 km/h
